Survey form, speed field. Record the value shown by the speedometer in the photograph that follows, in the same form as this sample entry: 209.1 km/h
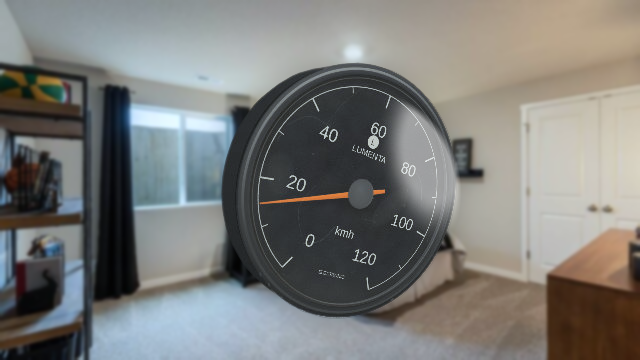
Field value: 15 km/h
